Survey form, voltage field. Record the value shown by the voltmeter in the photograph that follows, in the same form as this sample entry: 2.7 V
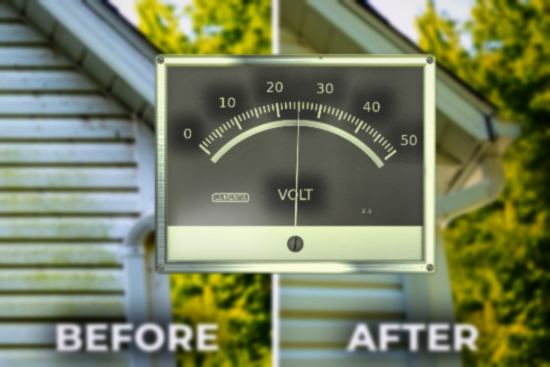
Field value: 25 V
